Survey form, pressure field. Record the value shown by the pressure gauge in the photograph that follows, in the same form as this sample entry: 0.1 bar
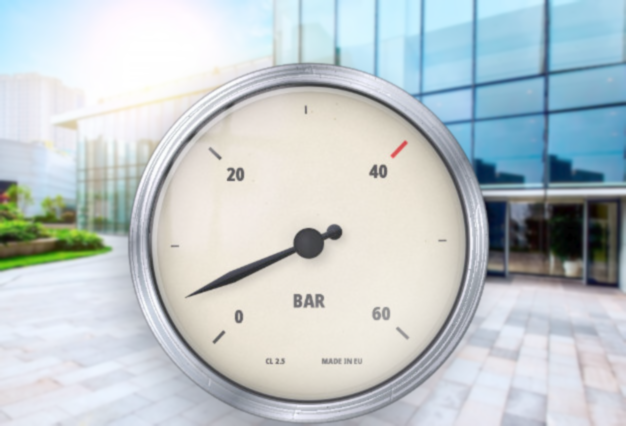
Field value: 5 bar
